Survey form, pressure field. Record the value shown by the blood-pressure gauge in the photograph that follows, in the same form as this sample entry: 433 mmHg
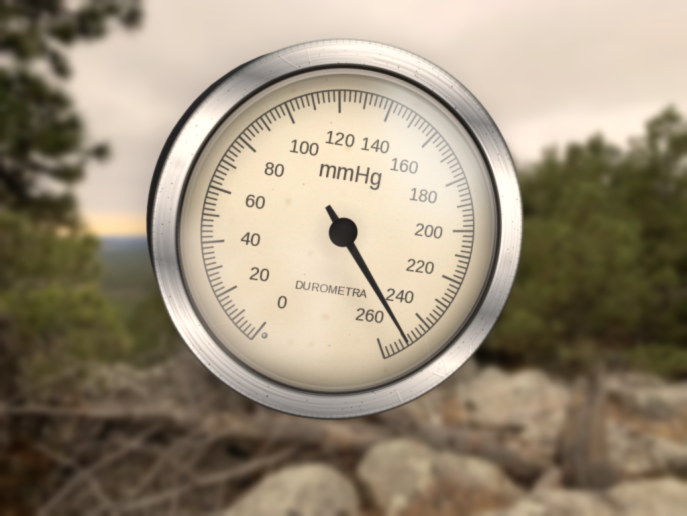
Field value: 250 mmHg
